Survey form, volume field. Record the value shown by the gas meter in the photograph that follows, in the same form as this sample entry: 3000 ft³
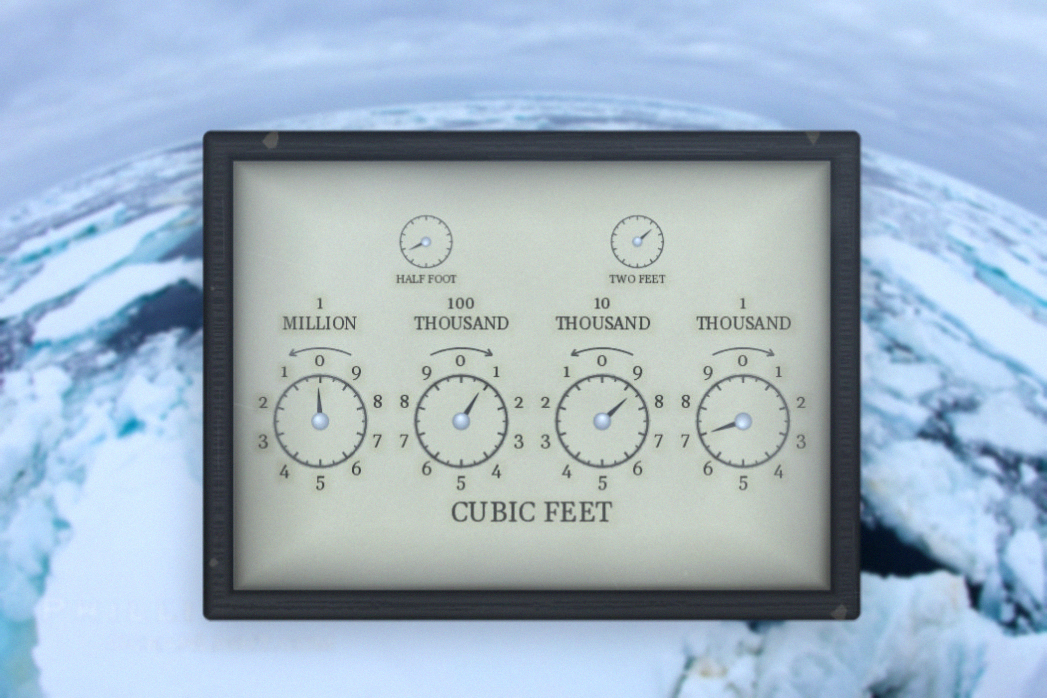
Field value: 8700 ft³
